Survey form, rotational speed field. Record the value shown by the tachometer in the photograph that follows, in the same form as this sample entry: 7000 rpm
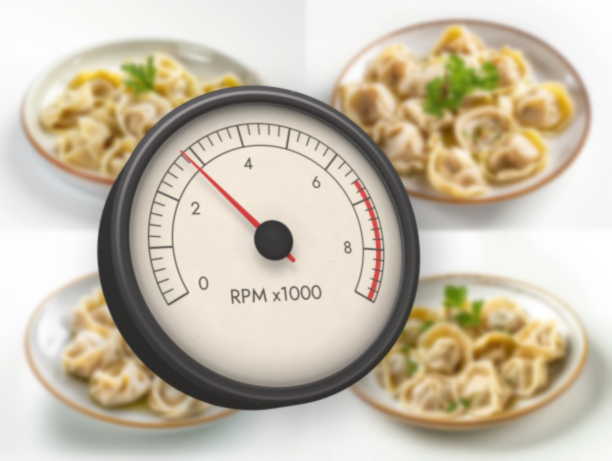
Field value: 2800 rpm
